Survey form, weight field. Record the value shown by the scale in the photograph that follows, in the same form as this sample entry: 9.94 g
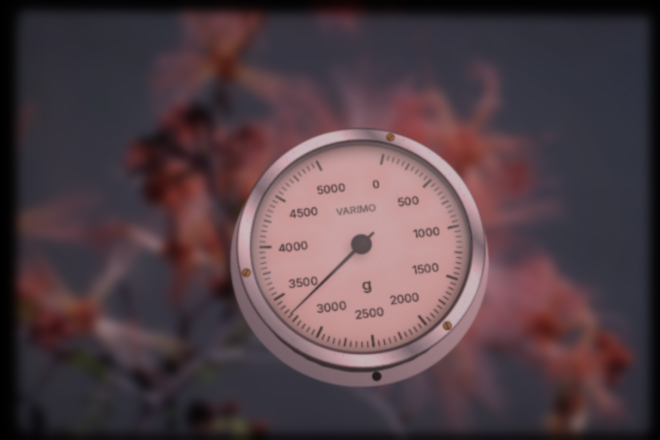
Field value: 3300 g
